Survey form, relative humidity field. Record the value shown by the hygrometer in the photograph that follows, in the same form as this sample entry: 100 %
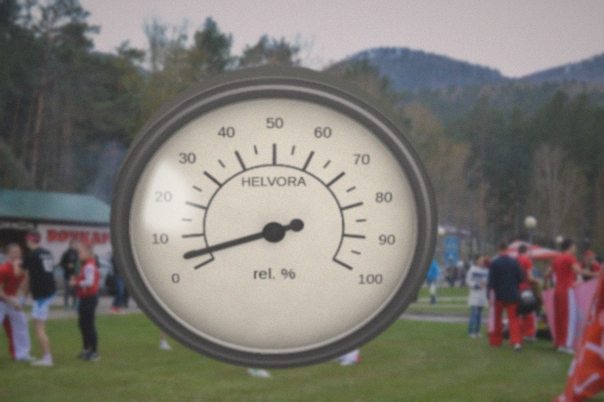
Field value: 5 %
